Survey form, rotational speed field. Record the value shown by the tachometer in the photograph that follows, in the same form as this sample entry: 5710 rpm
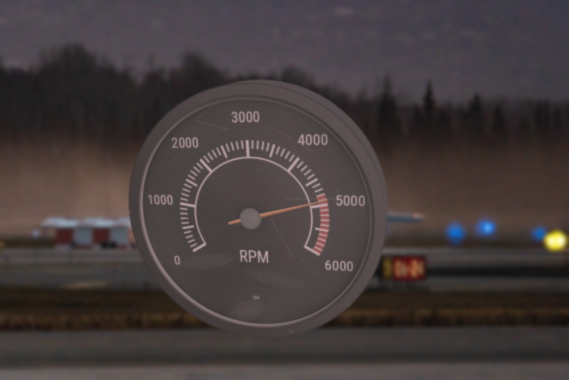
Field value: 4900 rpm
